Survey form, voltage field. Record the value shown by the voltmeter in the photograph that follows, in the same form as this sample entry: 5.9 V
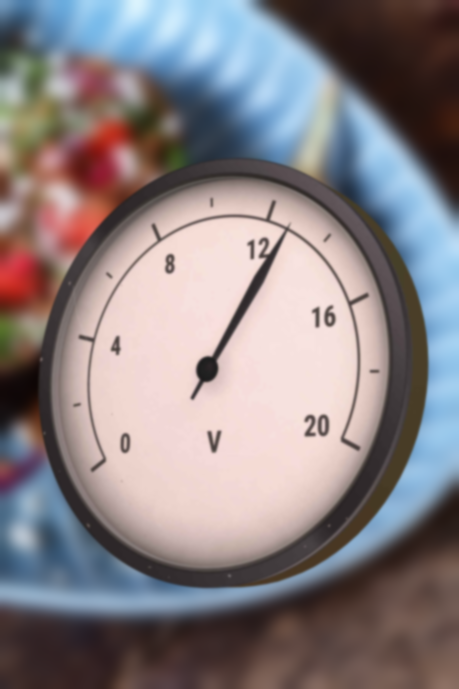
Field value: 13 V
